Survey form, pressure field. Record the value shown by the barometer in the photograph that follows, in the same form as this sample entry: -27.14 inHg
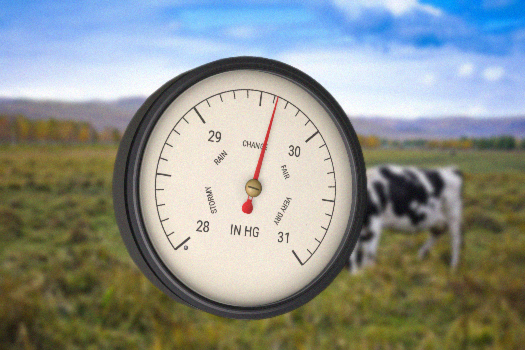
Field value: 29.6 inHg
